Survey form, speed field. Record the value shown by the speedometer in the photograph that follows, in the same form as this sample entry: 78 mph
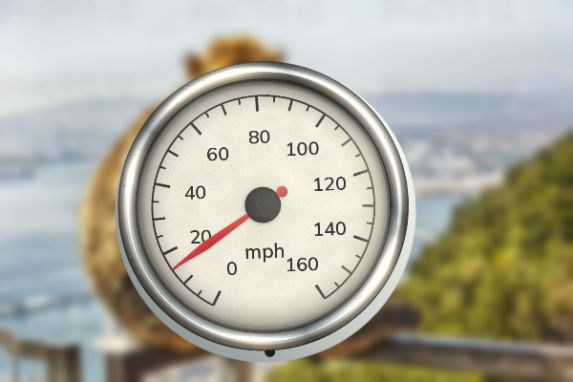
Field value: 15 mph
